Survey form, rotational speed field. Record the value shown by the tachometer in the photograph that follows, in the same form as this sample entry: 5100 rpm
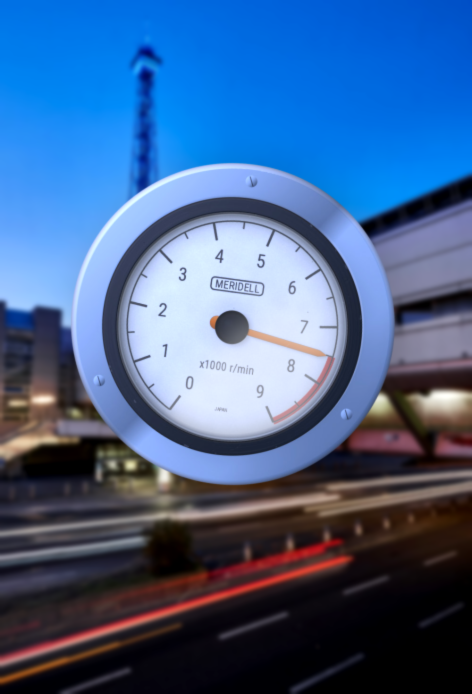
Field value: 7500 rpm
